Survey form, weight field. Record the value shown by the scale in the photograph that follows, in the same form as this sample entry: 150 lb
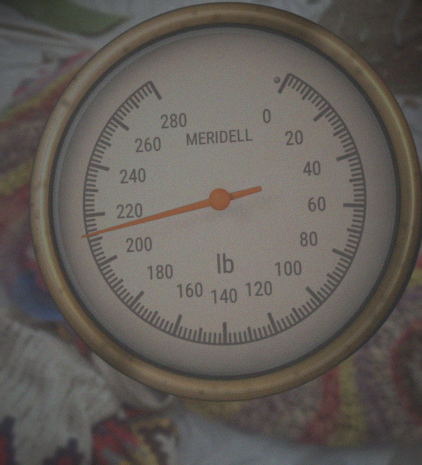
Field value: 212 lb
